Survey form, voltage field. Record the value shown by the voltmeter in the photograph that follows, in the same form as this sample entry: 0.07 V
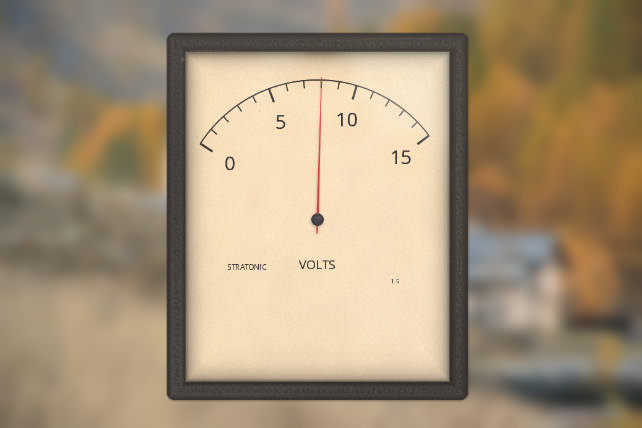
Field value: 8 V
